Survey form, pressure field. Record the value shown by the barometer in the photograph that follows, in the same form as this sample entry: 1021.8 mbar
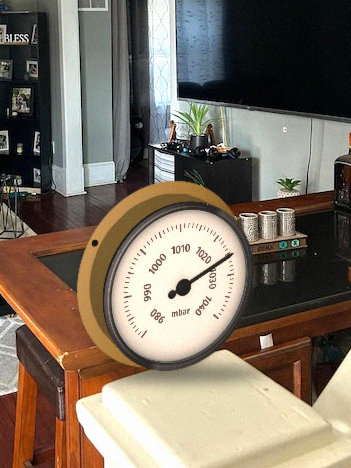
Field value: 1025 mbar
